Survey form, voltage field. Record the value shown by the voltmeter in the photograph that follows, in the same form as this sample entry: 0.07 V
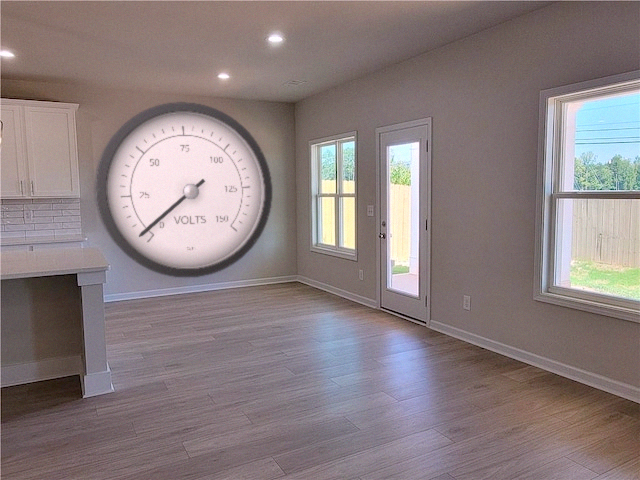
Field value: 5 V
